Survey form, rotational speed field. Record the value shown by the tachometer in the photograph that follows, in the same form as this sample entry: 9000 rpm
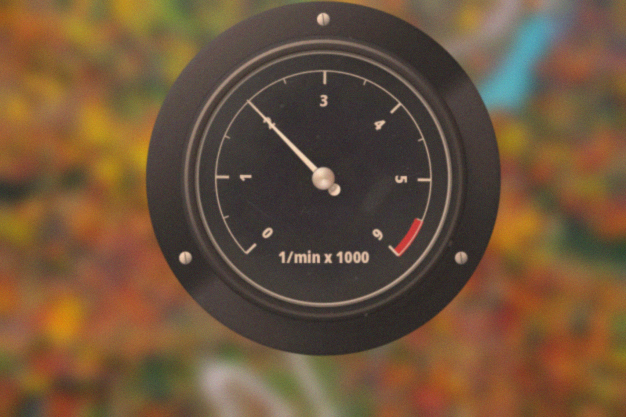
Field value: 2000 rpm
